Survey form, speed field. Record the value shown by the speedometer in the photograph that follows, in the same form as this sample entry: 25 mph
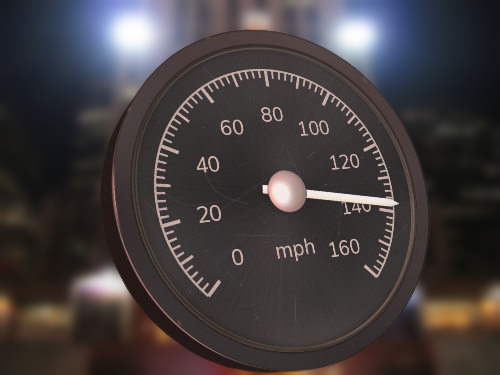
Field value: 138 mph
